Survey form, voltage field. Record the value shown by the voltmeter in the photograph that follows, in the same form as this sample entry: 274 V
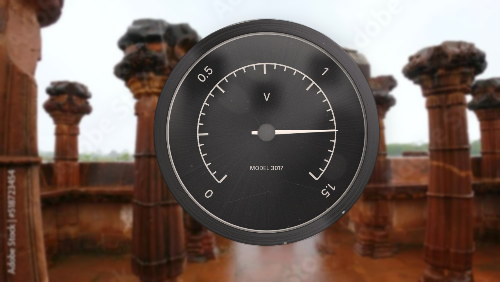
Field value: 1.25 V
